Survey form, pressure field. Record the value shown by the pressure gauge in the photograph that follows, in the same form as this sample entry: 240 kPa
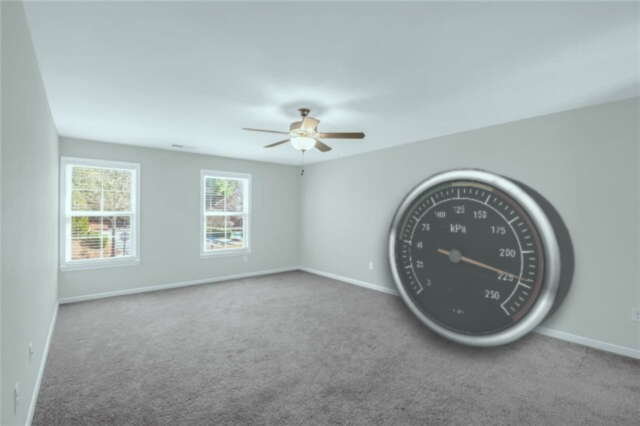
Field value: 220 kPa
